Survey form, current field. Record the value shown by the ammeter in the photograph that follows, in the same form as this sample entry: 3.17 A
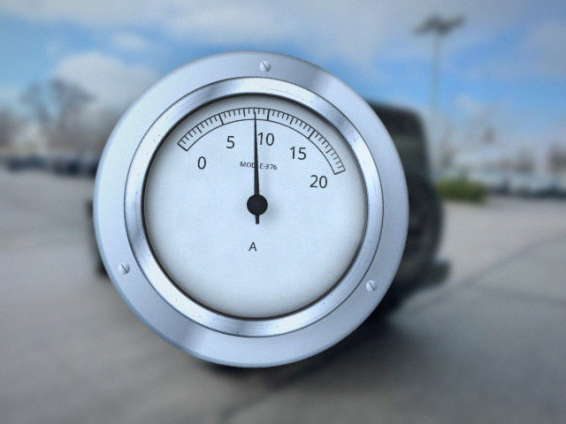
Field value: 8.5 A
